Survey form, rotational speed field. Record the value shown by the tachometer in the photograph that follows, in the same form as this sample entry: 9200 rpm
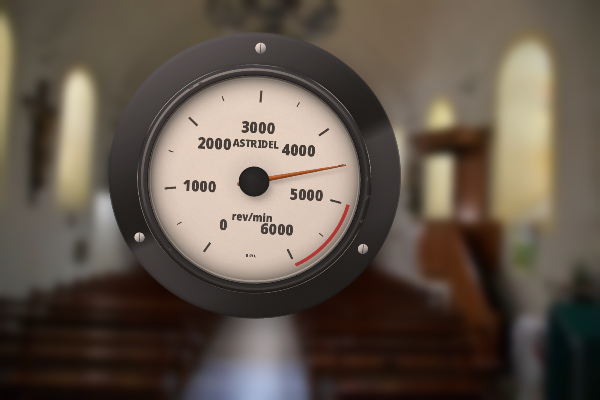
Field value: 4500 rpm
